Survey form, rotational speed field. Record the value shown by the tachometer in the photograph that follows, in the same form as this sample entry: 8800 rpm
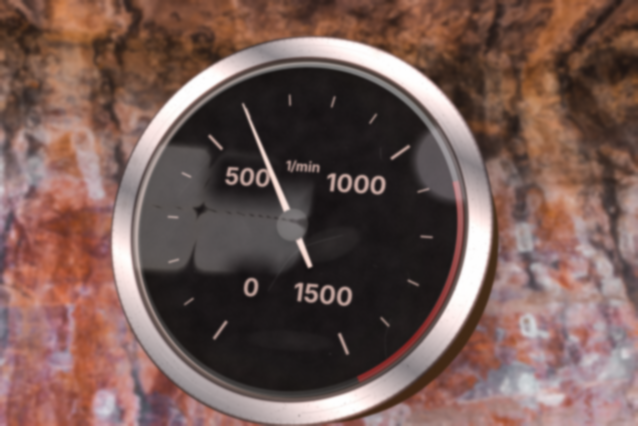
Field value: 600 rpm
